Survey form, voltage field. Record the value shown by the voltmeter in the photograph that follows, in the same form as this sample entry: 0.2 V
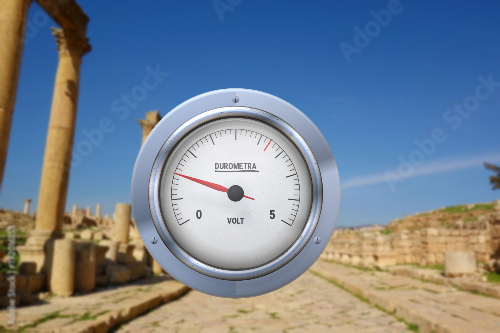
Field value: 1 V
